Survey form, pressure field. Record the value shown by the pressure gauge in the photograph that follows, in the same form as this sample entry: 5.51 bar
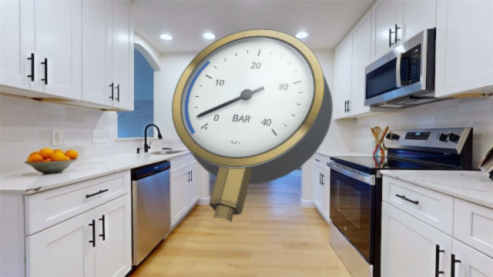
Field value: 2 bar
